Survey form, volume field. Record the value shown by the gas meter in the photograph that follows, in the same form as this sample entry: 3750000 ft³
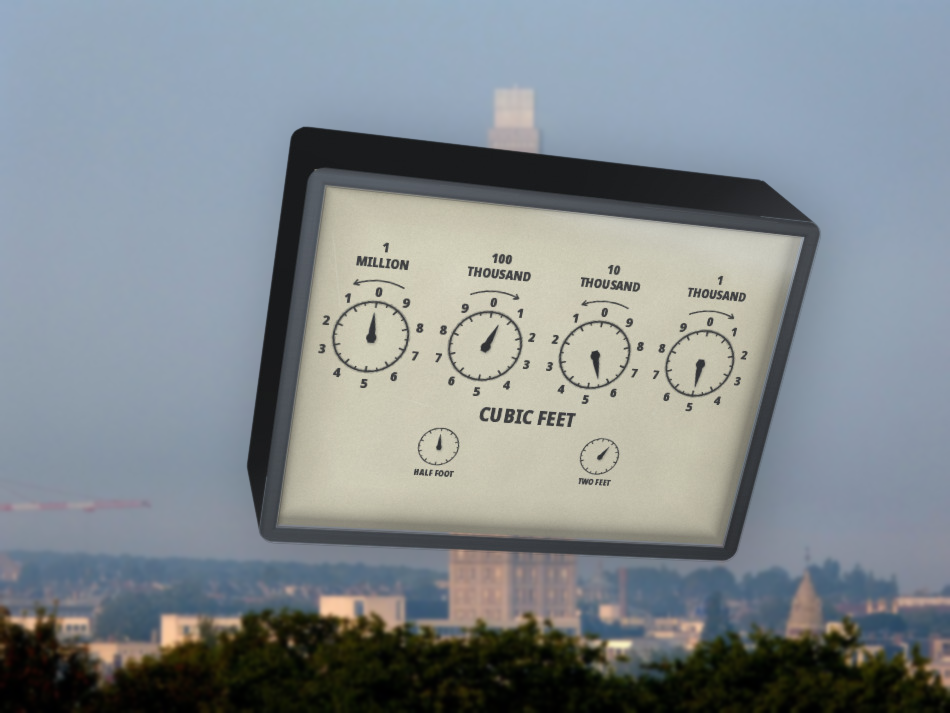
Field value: 5500 ft³
